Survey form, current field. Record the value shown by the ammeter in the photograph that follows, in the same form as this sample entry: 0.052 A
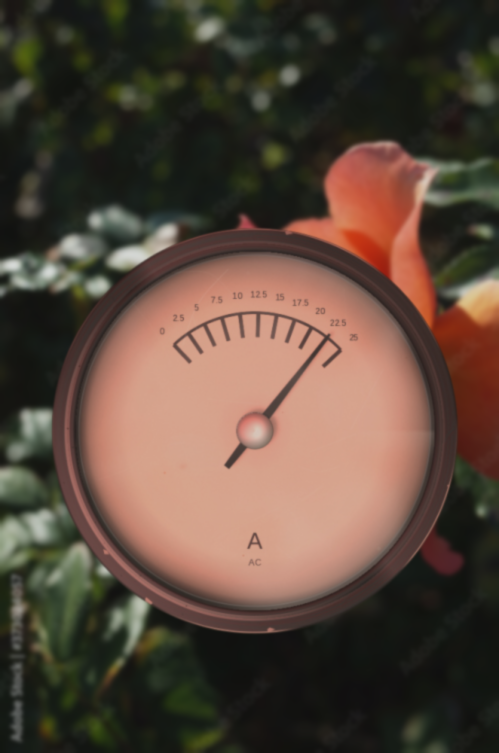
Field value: 22.5 A
